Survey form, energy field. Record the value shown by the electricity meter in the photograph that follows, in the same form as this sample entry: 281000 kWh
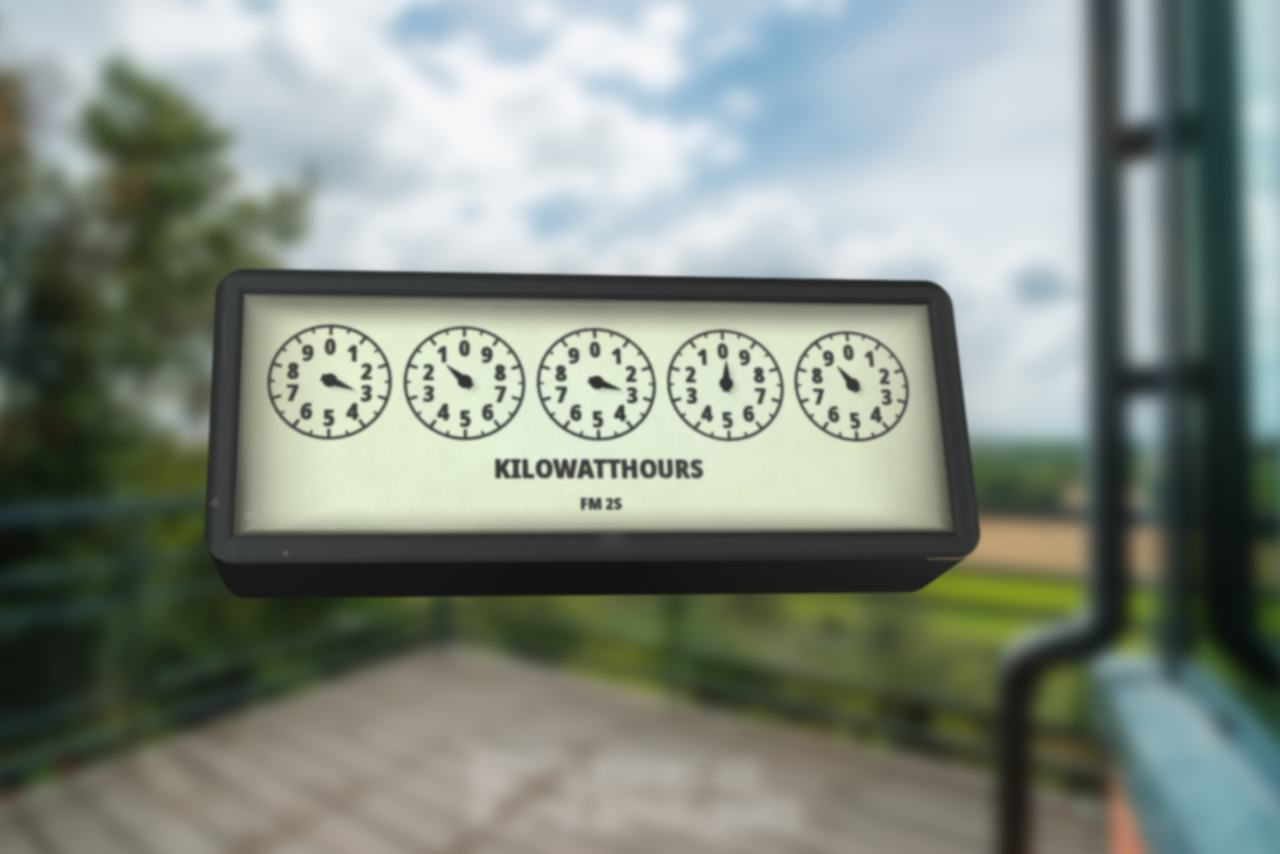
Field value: 31299 kWh
